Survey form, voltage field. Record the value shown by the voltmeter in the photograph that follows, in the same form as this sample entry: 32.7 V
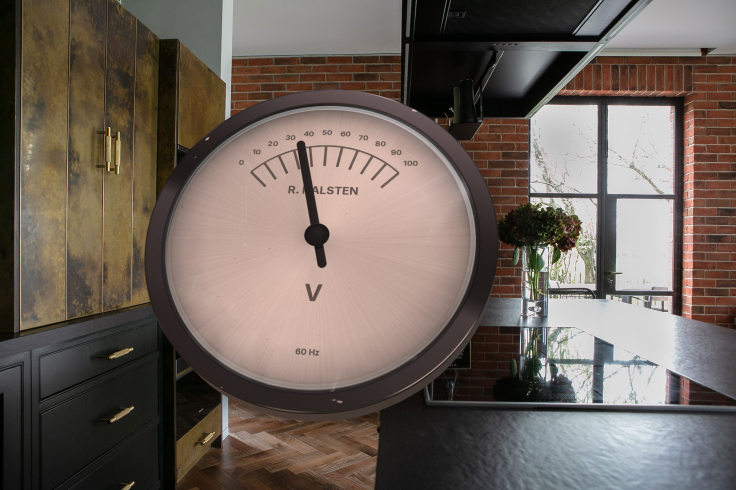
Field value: 35 V
